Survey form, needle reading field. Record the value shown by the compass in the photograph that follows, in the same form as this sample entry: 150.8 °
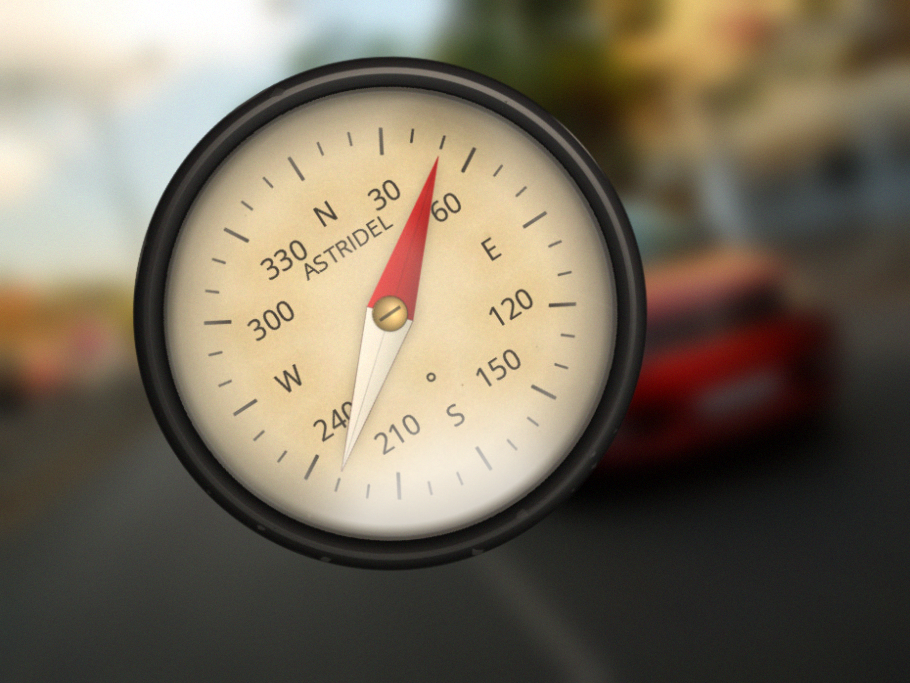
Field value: 50 °
